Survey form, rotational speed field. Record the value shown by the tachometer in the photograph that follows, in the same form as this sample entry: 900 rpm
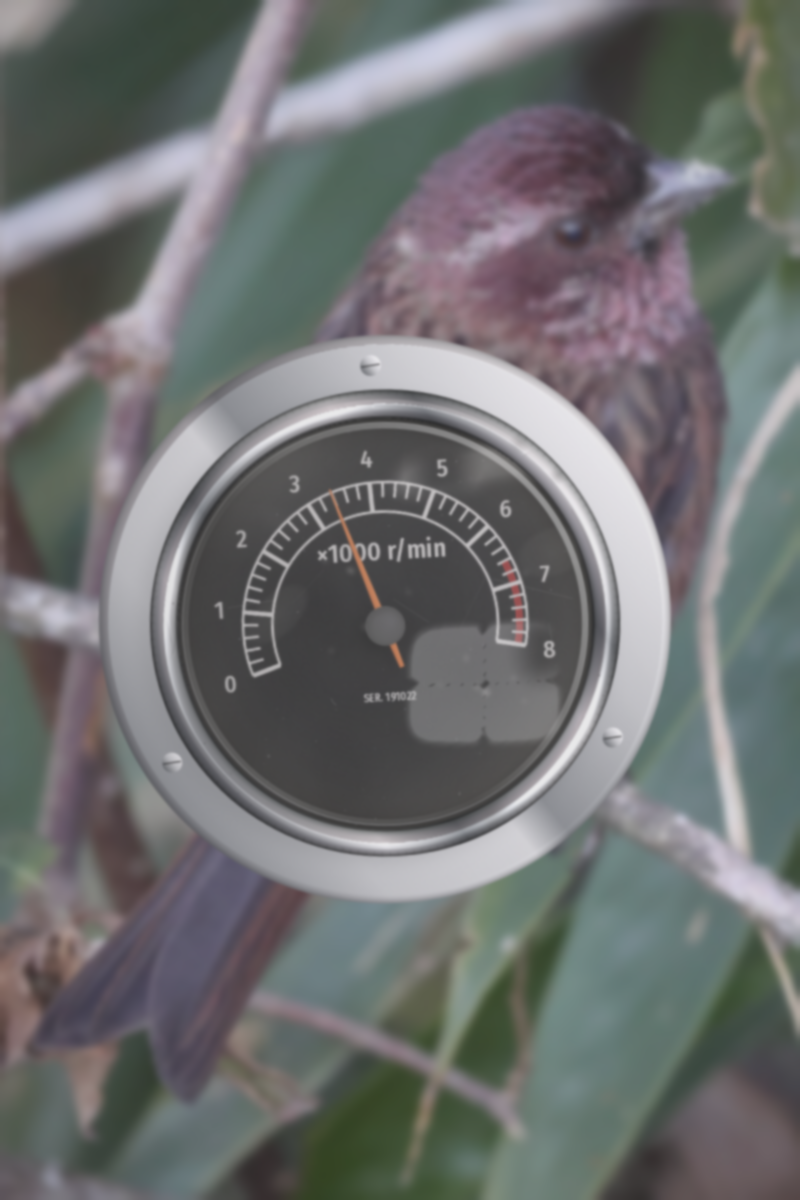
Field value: 3400 rpm
